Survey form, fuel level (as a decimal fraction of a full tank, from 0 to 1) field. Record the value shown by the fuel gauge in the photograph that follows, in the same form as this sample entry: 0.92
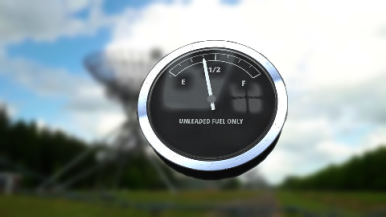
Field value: 0.375
